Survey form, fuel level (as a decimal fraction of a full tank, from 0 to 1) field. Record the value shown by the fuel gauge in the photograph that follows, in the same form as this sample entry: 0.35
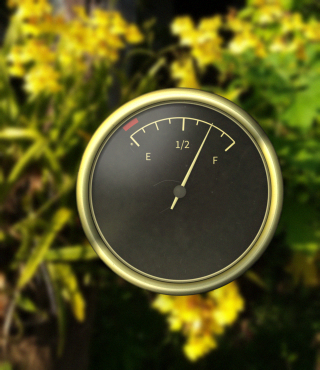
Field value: 0.75
